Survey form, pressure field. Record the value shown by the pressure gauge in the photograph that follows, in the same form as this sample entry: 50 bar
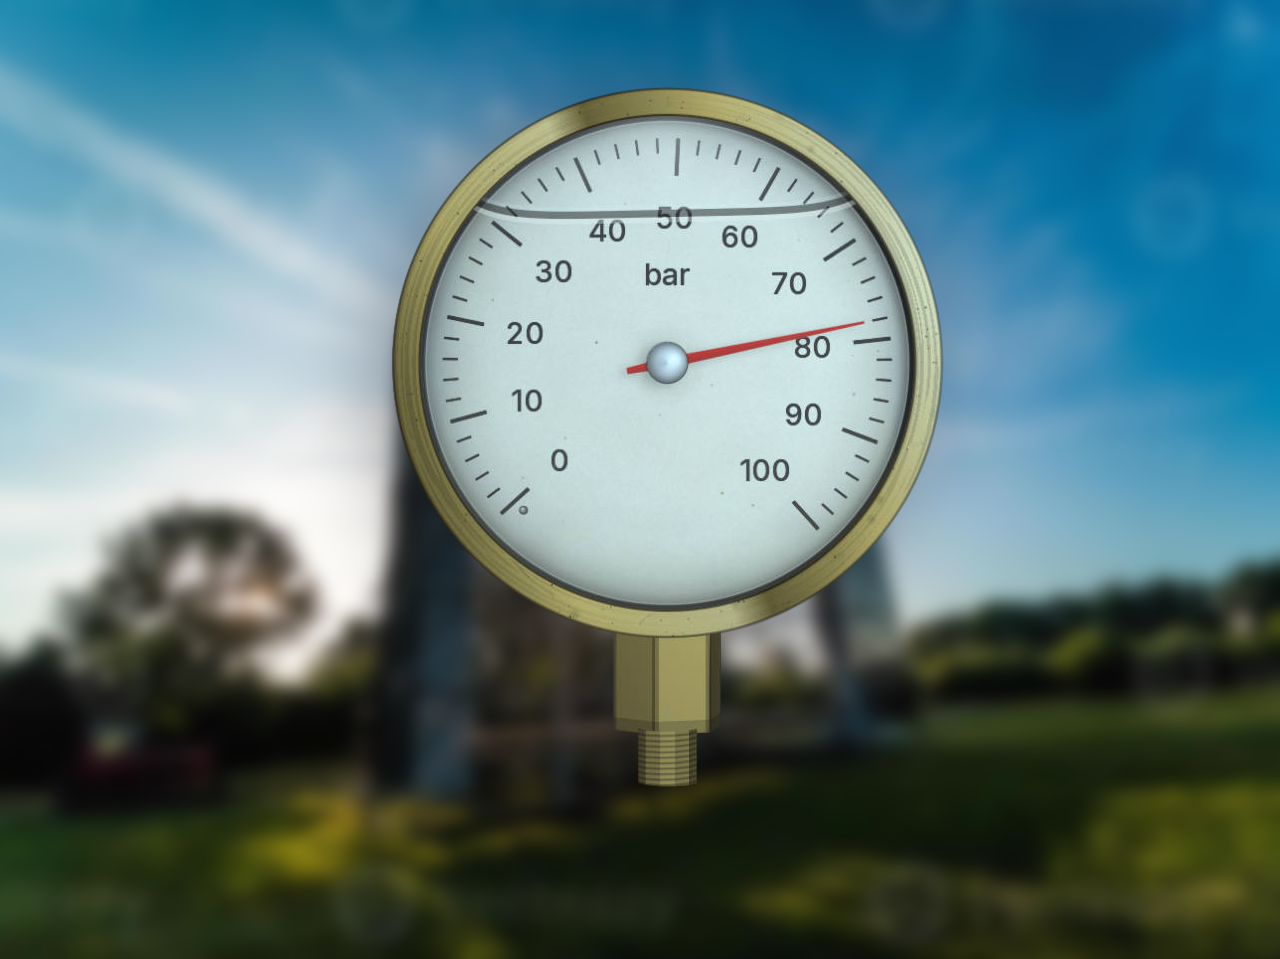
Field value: 78 bar
